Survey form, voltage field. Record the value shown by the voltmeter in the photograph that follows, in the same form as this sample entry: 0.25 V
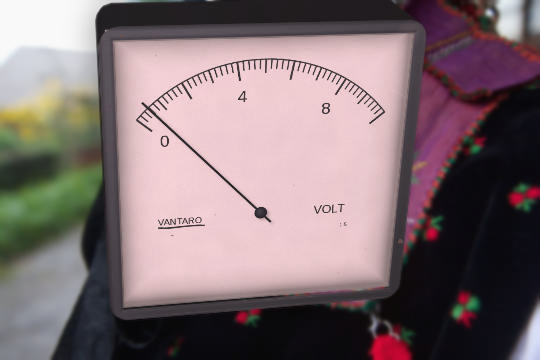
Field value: 0.6 V
